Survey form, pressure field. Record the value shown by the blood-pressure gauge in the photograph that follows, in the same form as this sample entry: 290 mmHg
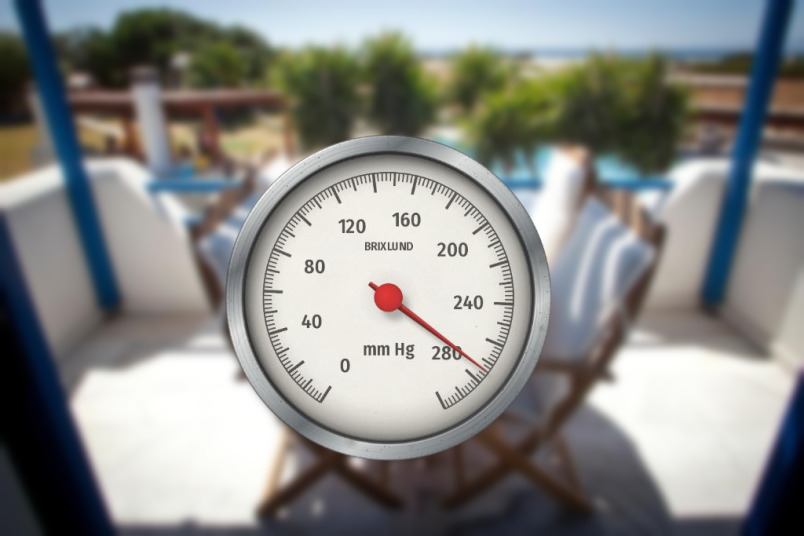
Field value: 274 mmHg
